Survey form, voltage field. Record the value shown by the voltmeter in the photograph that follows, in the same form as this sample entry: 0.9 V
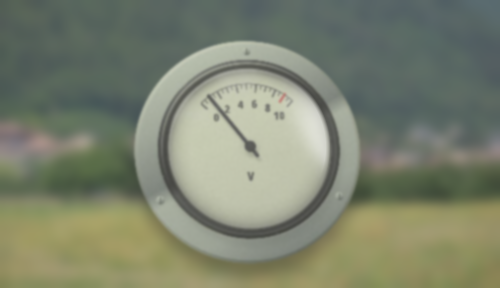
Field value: 1 V
